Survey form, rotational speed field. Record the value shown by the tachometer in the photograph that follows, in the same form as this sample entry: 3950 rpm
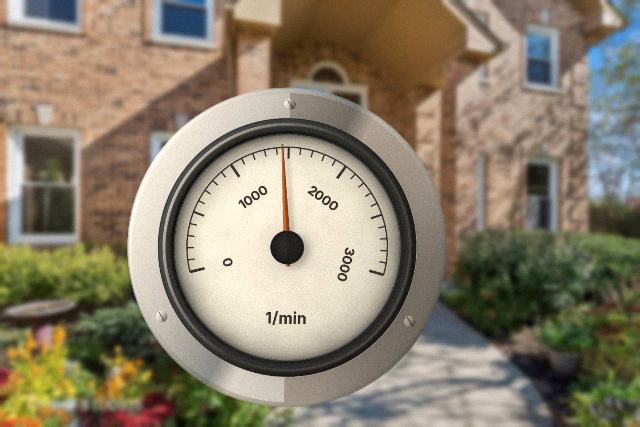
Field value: 1450 rpm
